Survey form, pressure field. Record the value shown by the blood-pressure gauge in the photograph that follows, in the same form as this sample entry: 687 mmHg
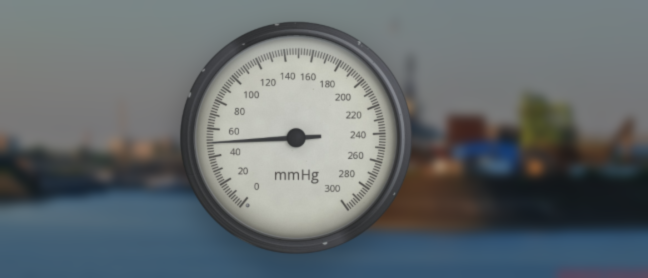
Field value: 50 mmHg
